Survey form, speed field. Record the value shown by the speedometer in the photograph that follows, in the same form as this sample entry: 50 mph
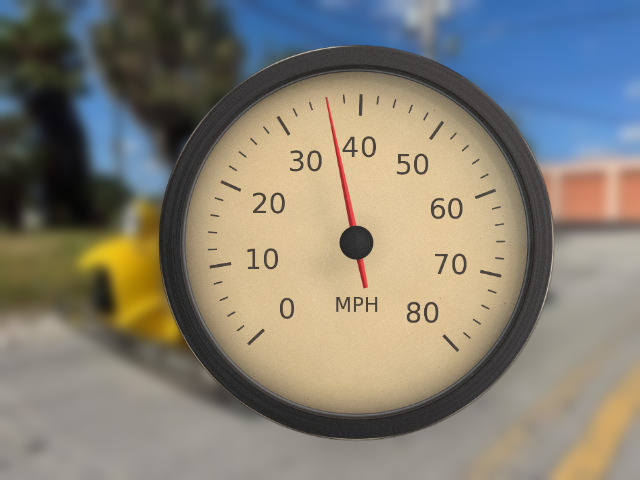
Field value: 36 mph
